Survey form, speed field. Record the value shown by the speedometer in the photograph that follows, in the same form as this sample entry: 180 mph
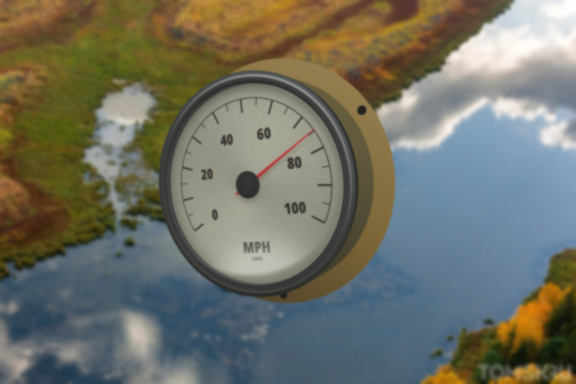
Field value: 75 mph
